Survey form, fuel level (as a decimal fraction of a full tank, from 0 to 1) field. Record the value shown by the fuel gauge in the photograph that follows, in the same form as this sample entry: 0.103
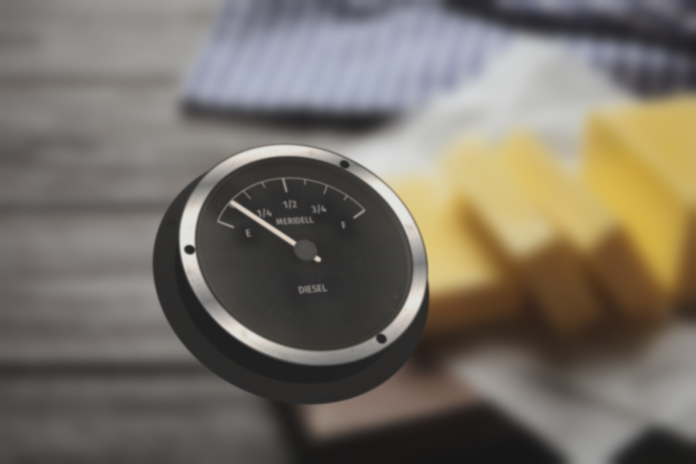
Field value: 0.125
